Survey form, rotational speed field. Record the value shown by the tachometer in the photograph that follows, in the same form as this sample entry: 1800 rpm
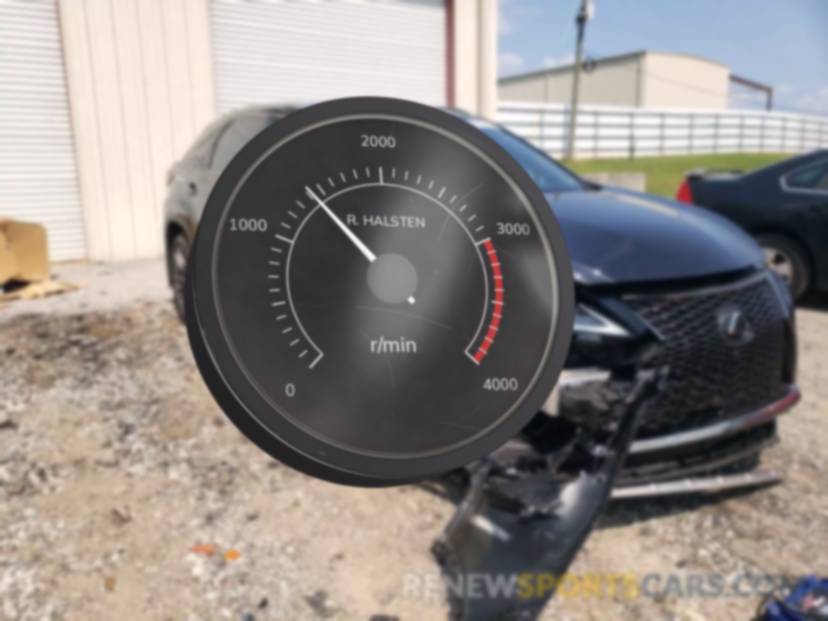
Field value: 1400 rpm
